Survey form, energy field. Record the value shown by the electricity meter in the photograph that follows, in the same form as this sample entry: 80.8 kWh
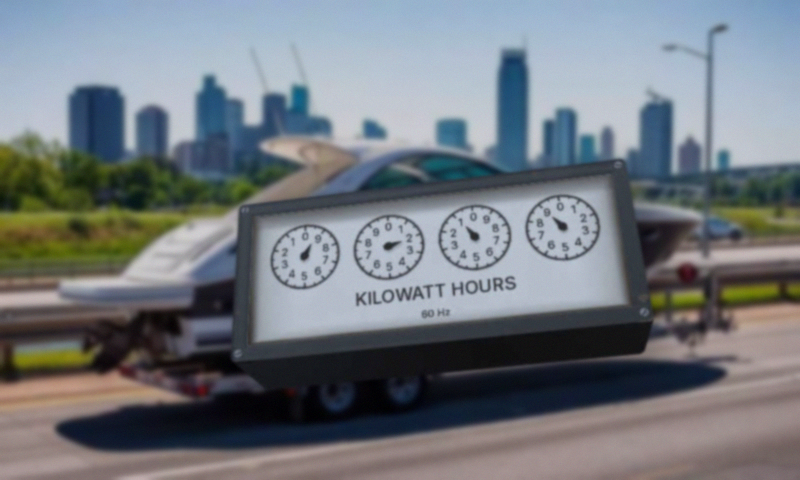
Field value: 9209 kWh
